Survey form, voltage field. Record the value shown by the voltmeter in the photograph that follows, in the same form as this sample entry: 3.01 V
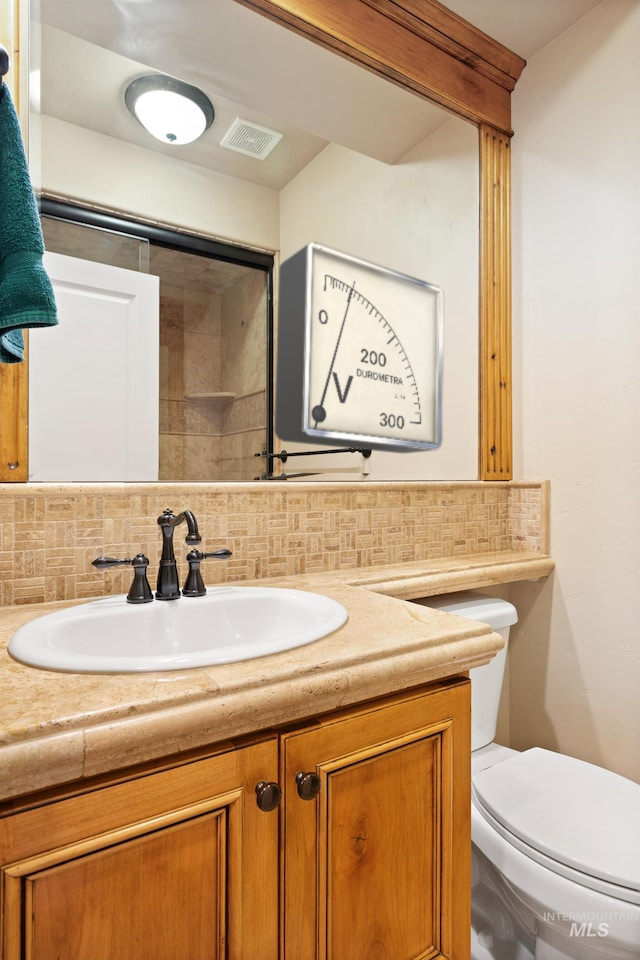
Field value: 100 V
